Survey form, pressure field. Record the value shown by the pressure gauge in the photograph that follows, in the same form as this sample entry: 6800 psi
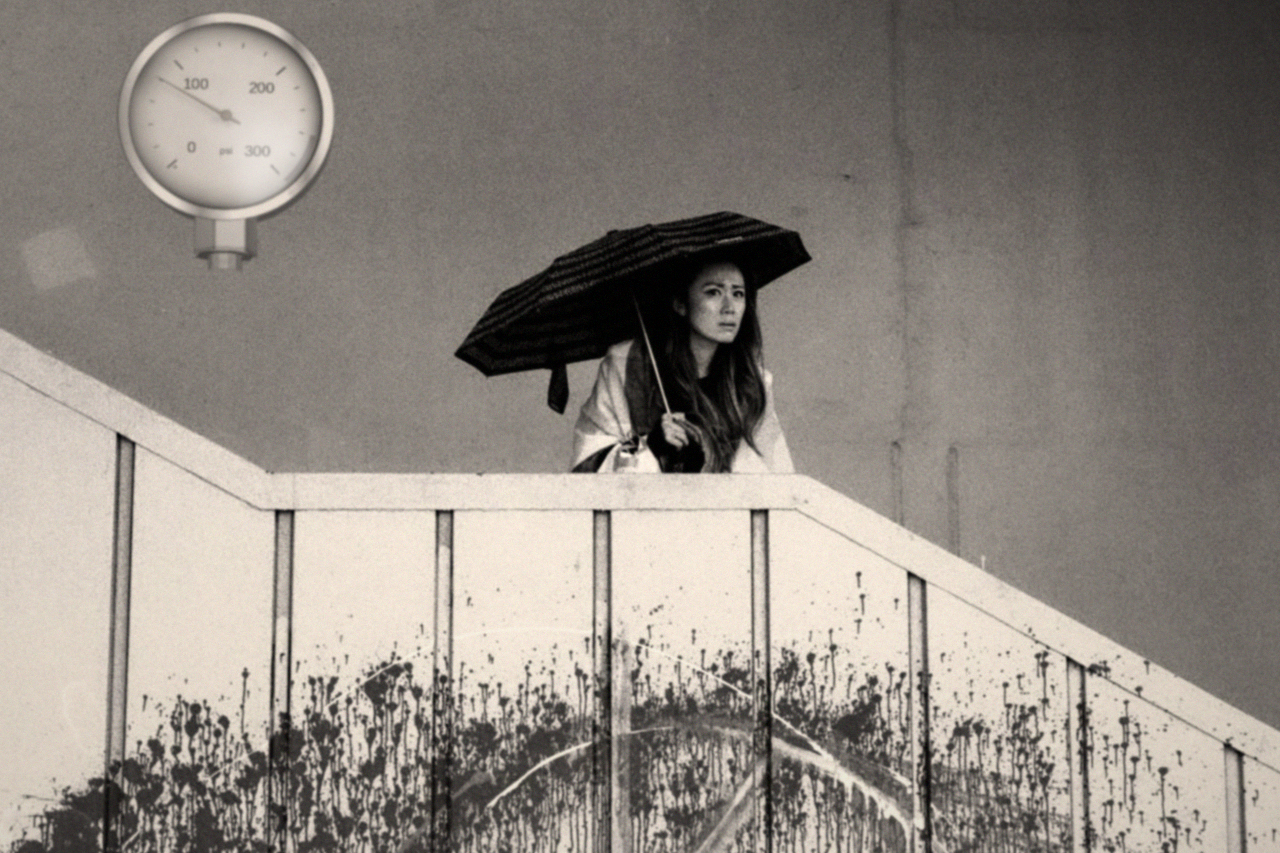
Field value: 80 psi
